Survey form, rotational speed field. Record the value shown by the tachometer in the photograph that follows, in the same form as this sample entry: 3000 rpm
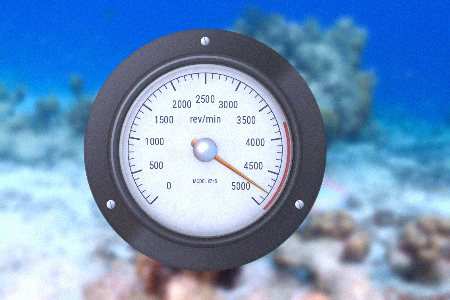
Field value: 4800 rpm
